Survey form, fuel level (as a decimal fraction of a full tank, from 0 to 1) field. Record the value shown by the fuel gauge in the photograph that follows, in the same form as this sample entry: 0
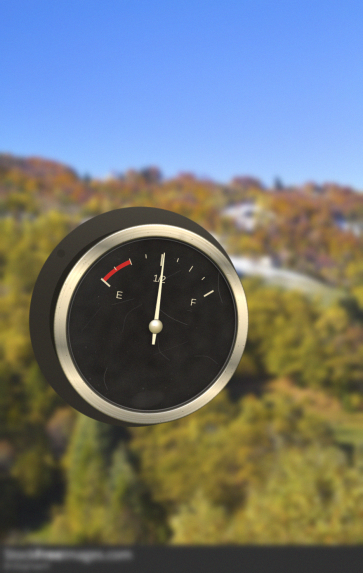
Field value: 0.5
